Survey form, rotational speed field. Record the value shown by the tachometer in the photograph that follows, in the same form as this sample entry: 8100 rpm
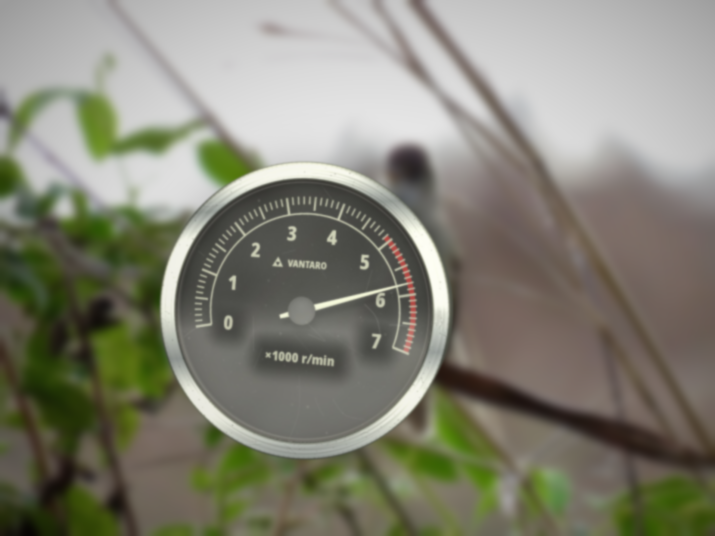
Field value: 5800 rpm
